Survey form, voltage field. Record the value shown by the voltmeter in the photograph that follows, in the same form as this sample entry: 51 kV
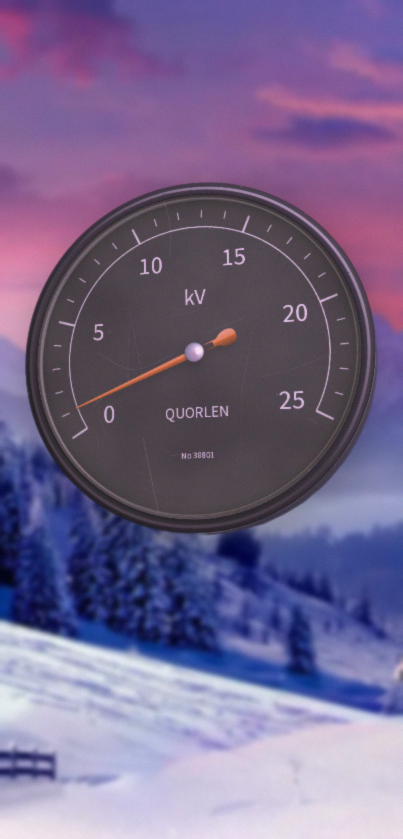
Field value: 1 kV
